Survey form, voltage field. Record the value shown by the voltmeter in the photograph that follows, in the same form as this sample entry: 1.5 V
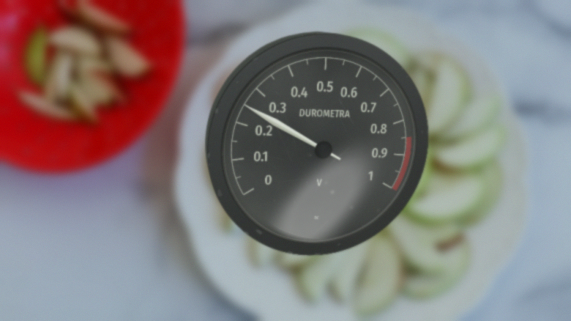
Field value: 0.25 V
